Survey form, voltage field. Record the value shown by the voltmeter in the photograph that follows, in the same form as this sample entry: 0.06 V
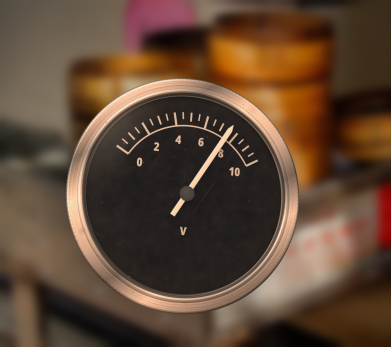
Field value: 7.5 V
